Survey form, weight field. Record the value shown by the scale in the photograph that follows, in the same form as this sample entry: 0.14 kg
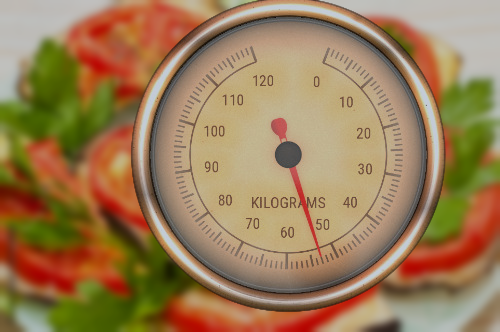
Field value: 53 kg
